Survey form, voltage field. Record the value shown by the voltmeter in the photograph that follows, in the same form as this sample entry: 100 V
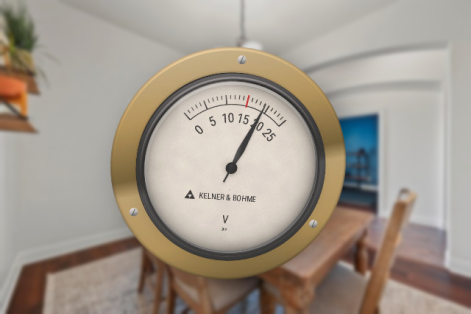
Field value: 19 V
